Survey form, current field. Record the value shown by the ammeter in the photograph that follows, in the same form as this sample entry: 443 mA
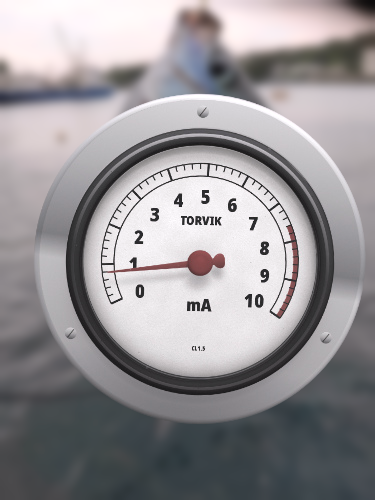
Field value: 0.8 mA
